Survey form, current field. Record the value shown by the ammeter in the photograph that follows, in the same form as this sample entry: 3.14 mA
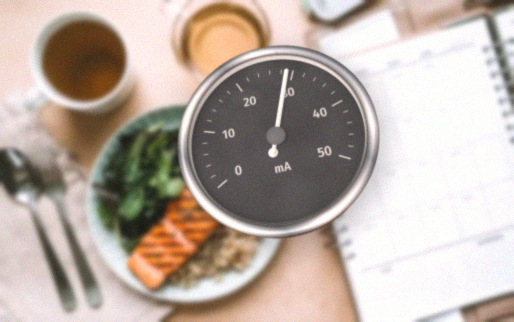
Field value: 29 mA
